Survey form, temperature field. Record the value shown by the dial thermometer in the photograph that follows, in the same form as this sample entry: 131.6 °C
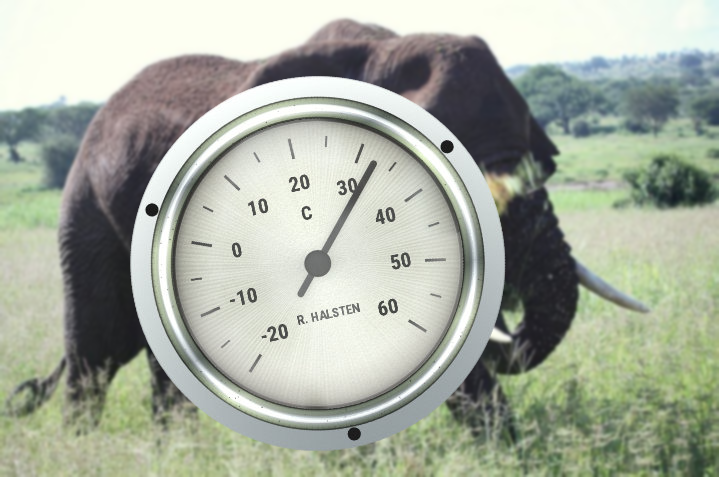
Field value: 32.5 °C
